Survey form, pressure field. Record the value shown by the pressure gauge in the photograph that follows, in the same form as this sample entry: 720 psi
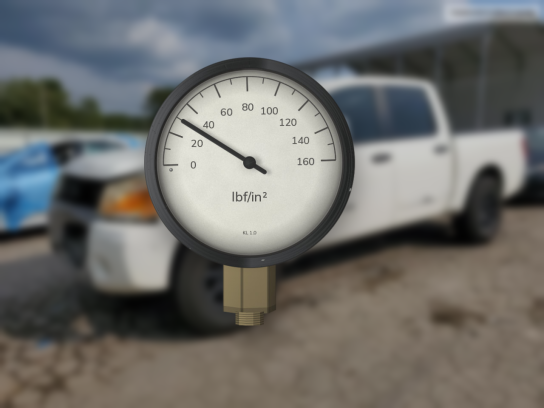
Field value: 30 psi
